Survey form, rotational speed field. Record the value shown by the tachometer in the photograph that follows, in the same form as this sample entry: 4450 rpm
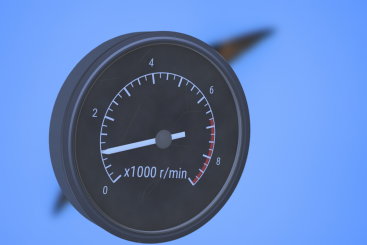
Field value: 1000 rpm
